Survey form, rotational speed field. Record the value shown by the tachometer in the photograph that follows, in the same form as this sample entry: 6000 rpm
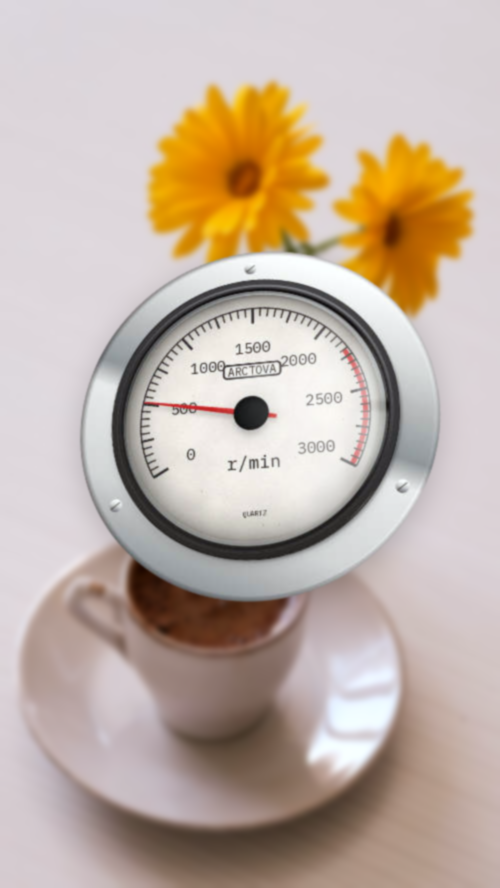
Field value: 500 rpm
